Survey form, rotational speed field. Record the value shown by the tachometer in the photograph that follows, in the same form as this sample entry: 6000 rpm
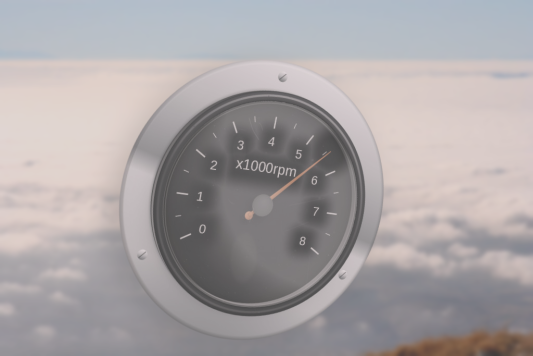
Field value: 5500 rpm
